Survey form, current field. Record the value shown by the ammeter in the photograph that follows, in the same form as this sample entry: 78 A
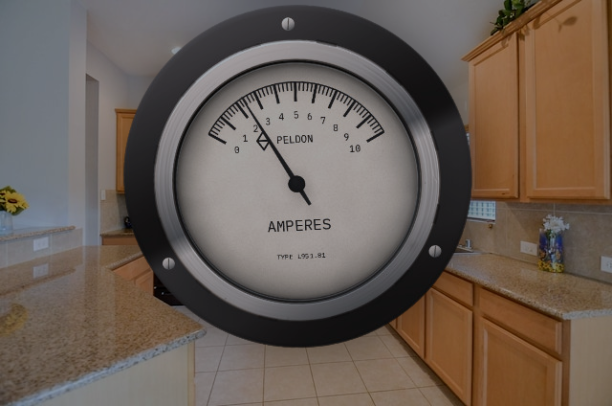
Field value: 2.4 A
